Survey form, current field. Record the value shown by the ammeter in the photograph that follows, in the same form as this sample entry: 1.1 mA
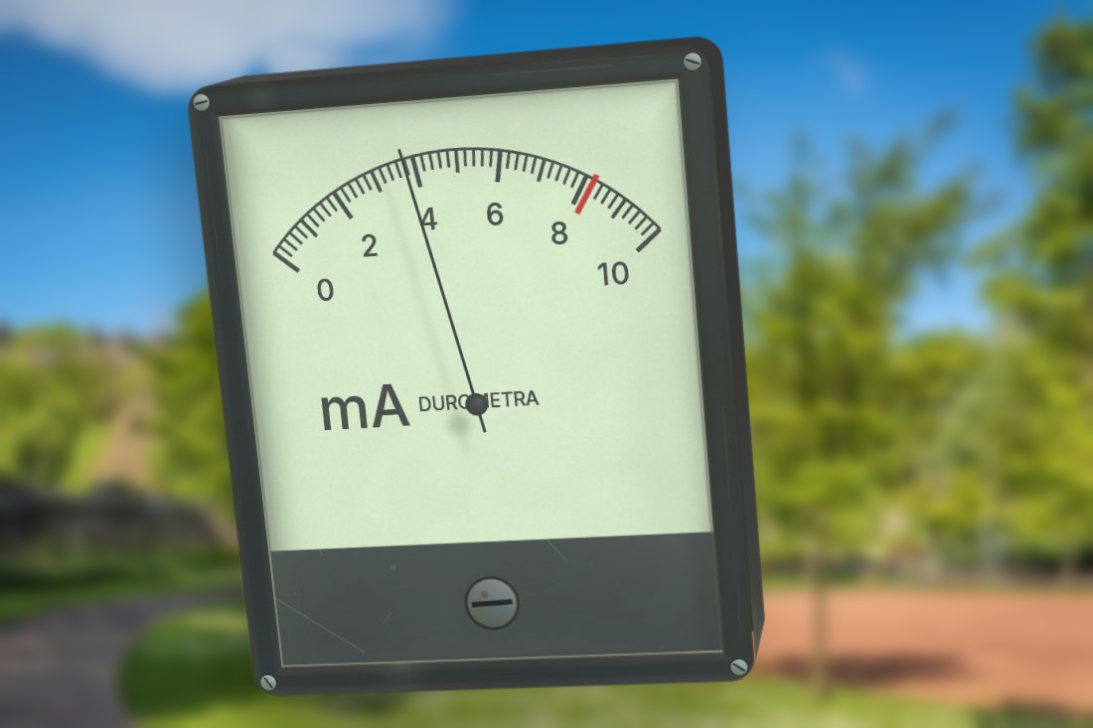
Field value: 3.8 mA
